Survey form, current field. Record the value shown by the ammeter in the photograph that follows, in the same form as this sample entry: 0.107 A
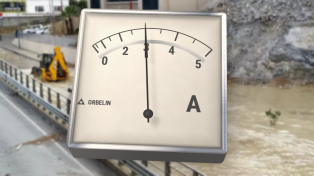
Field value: 3 A
